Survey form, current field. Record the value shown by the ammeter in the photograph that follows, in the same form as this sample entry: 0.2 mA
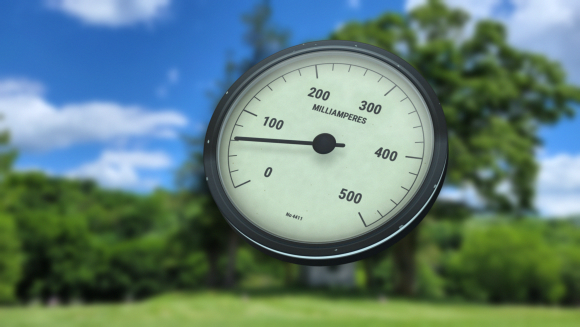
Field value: 60 mA
